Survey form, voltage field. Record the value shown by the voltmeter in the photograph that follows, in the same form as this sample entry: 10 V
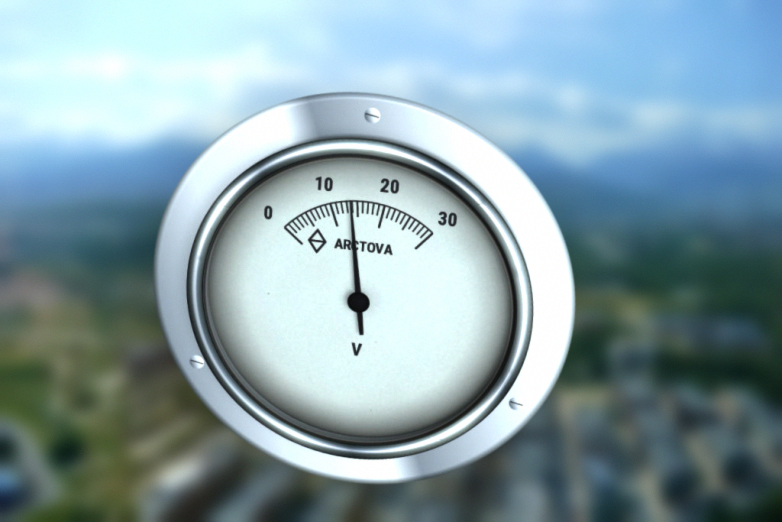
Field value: 14 V
